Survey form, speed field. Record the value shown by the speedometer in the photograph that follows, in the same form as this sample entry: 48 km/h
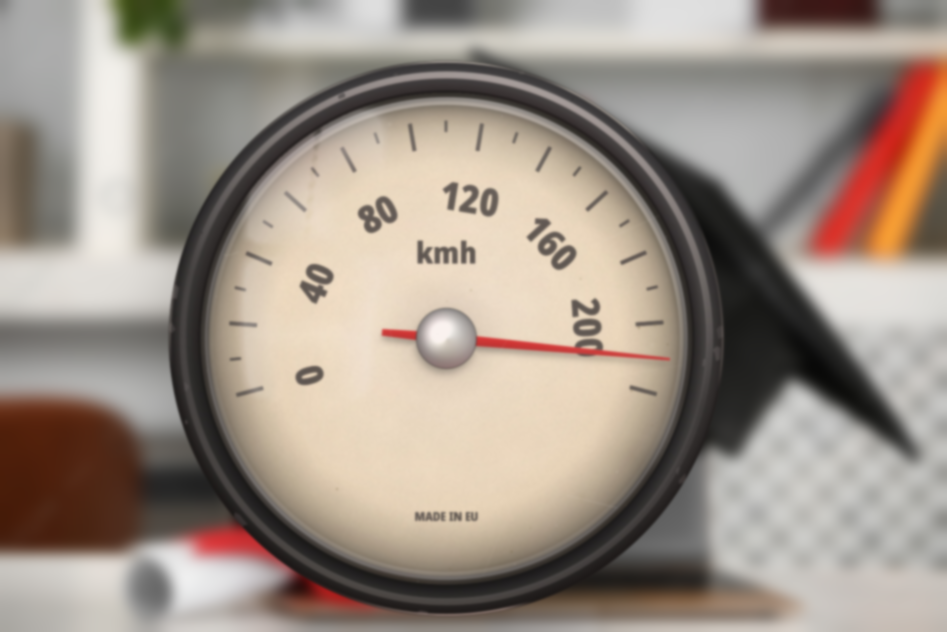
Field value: 210 km/h
